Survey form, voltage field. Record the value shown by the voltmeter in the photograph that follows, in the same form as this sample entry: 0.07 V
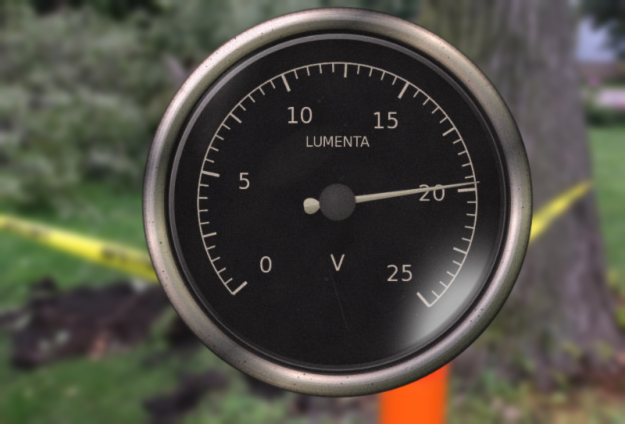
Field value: 19.75 V
